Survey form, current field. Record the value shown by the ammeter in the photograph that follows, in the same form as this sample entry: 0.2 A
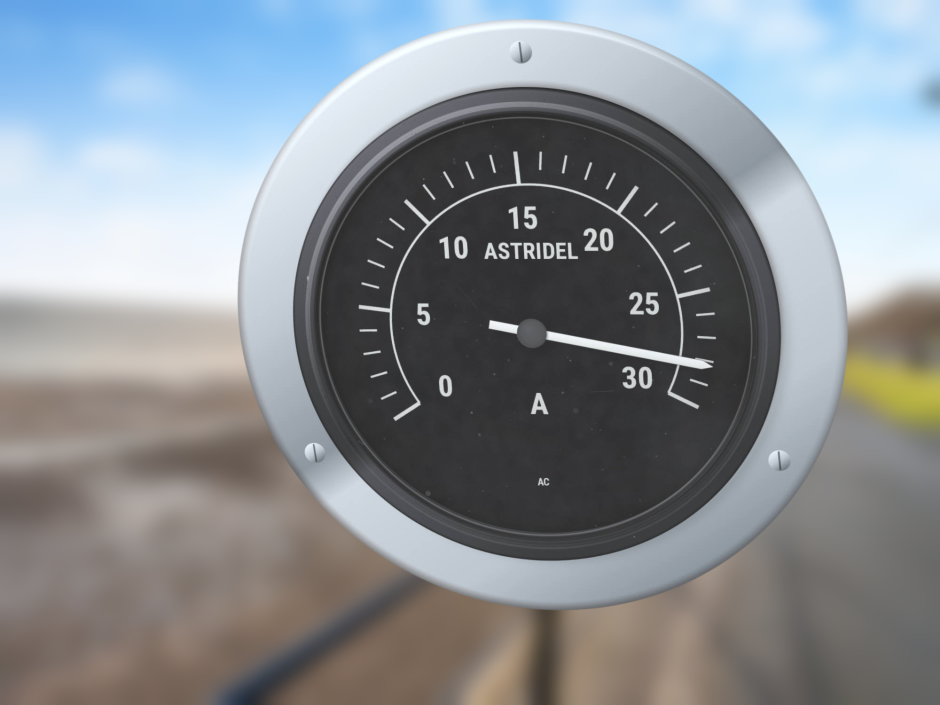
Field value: 28 A
